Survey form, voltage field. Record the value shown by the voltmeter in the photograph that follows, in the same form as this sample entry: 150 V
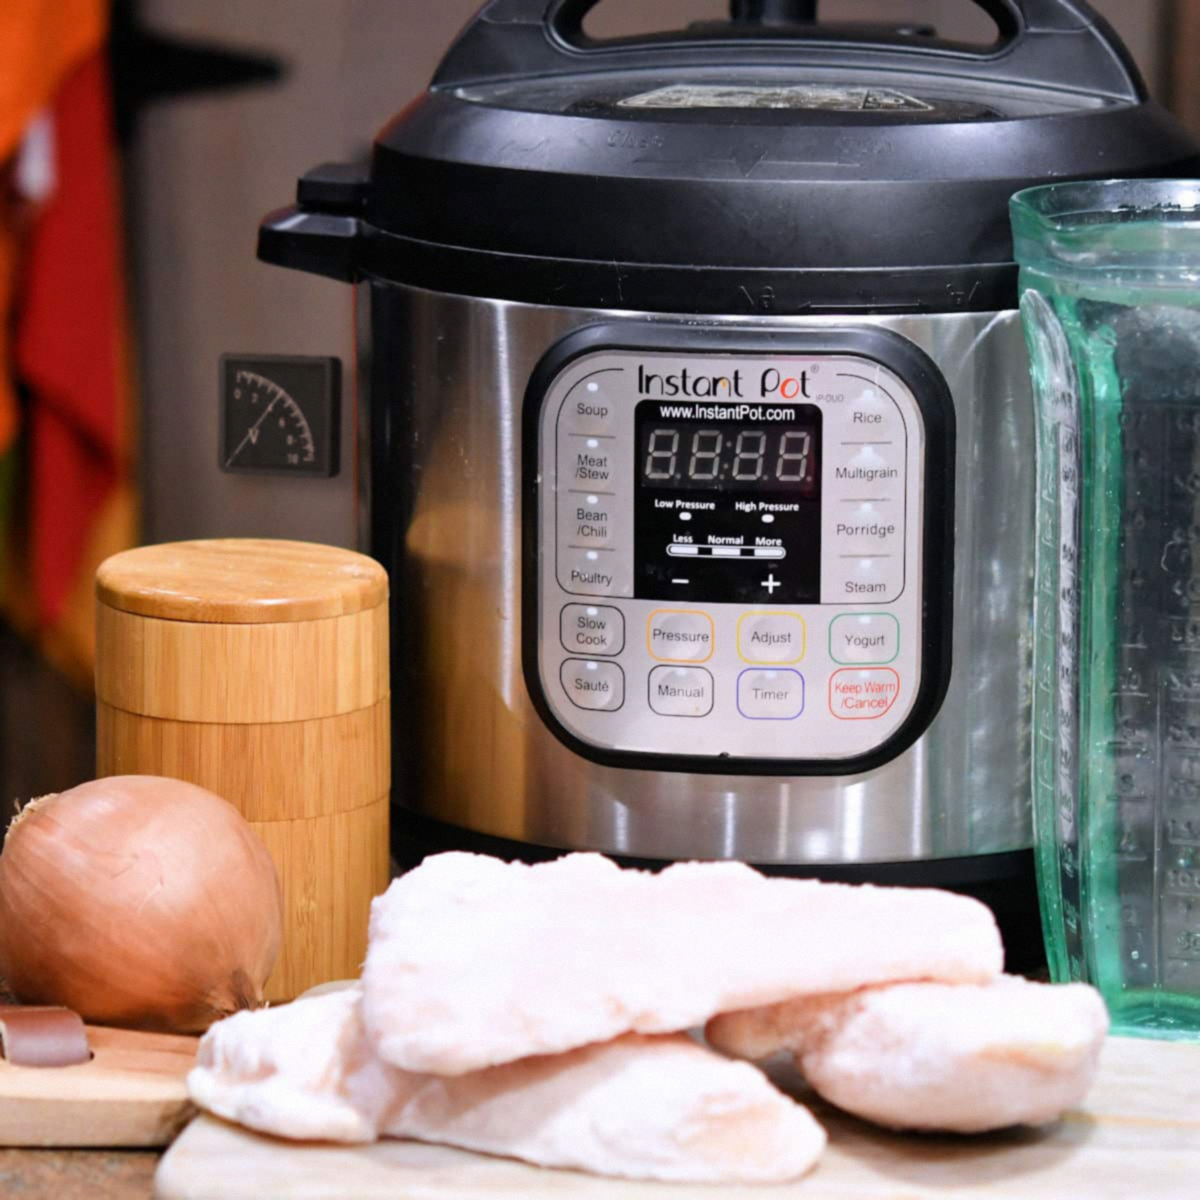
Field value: 4 V
